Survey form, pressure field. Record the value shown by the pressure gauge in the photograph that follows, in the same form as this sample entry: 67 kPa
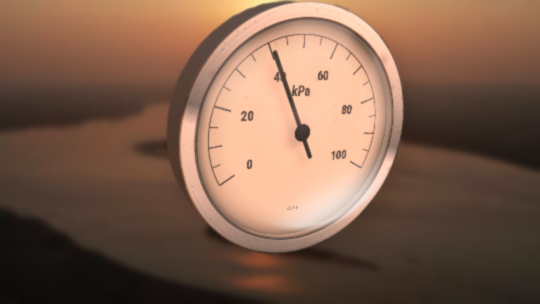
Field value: 40 kPa
